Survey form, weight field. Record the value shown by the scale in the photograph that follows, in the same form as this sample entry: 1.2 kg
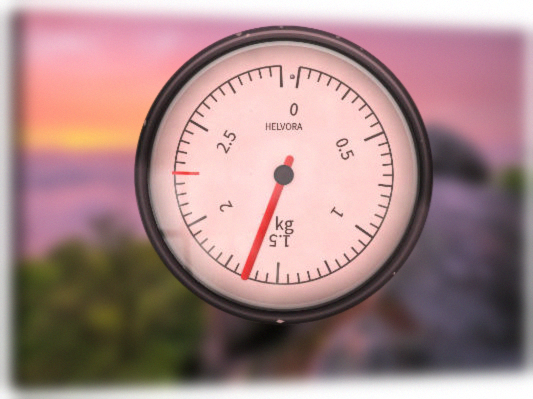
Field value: 1.65 kg
